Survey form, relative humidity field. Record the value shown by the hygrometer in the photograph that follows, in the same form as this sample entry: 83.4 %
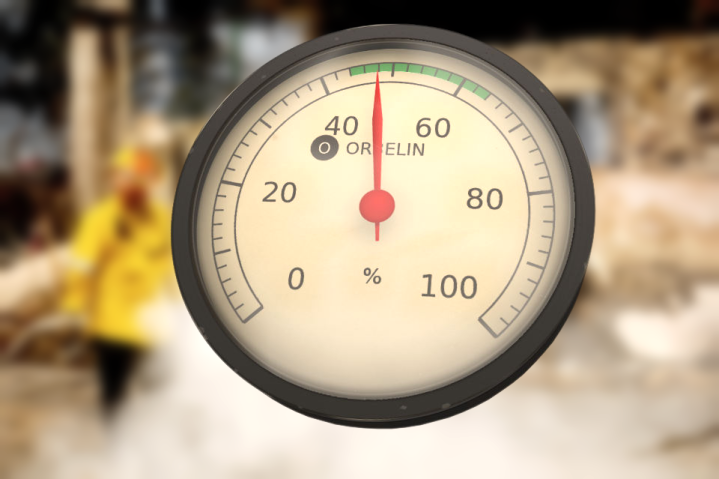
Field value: 48 %
